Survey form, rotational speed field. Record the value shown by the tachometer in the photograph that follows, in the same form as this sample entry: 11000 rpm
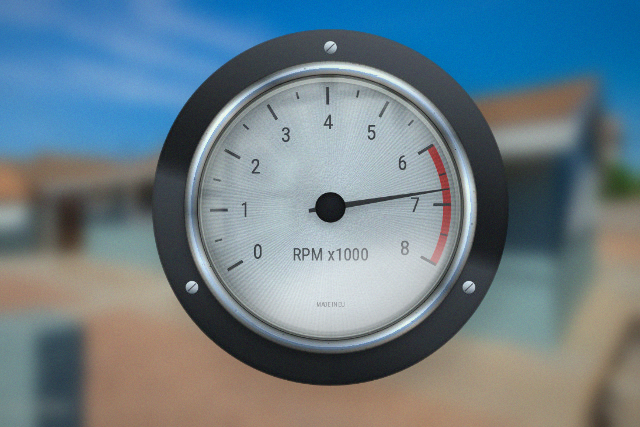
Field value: 6750 rpm
